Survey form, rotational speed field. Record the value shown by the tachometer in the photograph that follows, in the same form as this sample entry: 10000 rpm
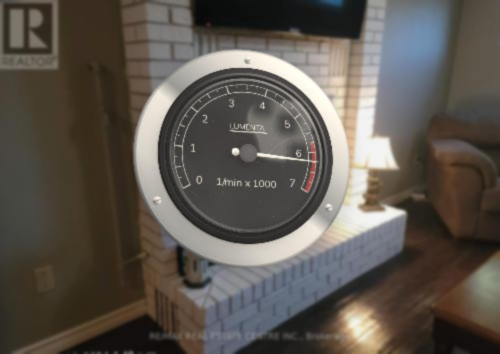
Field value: 6250 rpm
